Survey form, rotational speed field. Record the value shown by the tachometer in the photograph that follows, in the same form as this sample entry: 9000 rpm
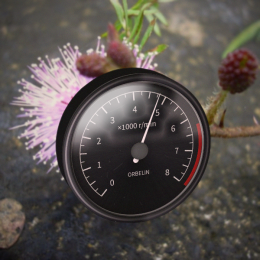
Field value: 4750 rpm
